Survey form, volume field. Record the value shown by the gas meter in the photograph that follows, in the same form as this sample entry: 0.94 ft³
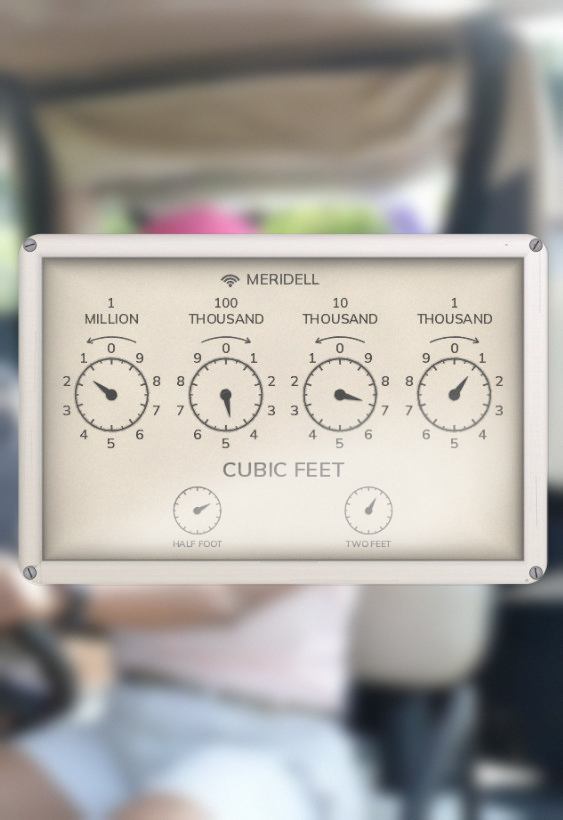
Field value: 147100 ft³
